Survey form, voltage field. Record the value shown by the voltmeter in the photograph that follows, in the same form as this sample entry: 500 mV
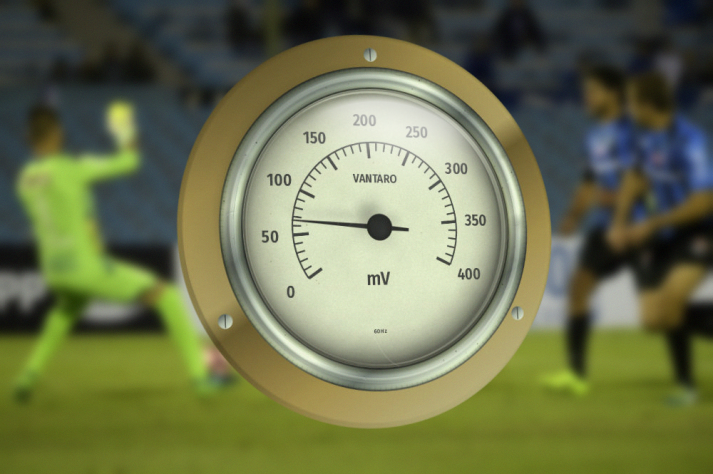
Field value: 65 mV
